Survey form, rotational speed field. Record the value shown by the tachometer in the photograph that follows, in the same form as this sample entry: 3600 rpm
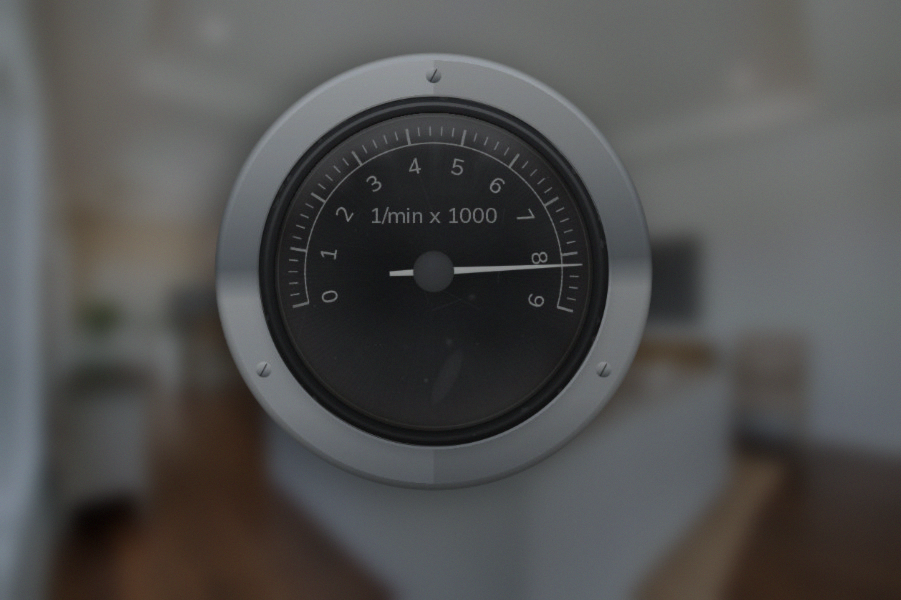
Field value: 8200 rpm
